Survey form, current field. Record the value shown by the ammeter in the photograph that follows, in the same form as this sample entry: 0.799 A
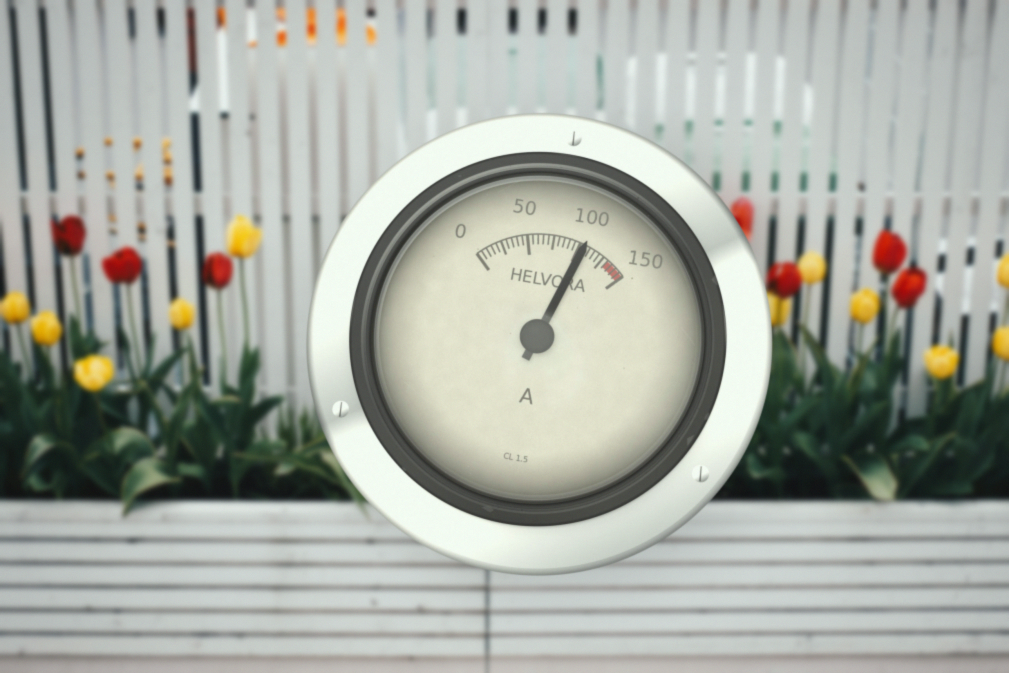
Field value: 105 A
